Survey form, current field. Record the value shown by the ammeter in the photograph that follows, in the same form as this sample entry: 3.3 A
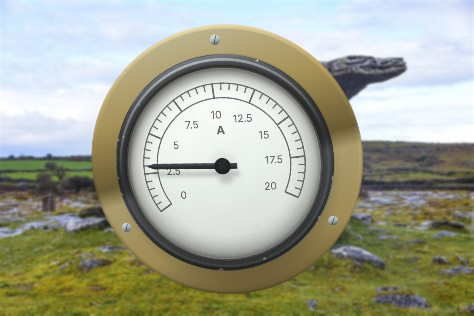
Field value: 3 A
